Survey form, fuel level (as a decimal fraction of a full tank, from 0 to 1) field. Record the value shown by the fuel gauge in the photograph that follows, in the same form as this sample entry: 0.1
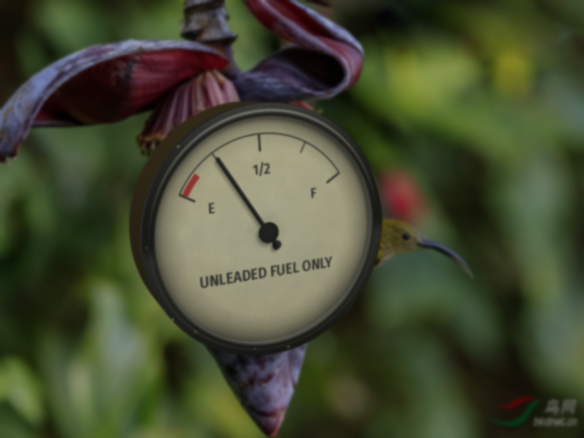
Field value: 0.25
